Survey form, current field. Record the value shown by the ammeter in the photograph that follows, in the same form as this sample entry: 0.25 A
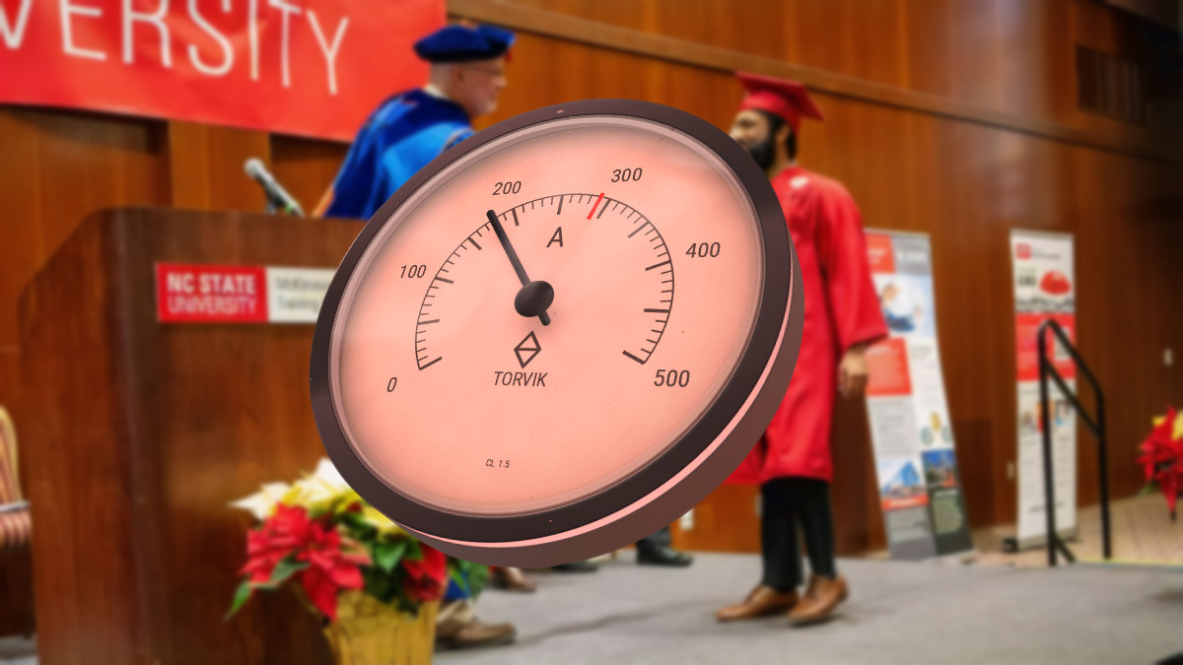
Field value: 180 A
